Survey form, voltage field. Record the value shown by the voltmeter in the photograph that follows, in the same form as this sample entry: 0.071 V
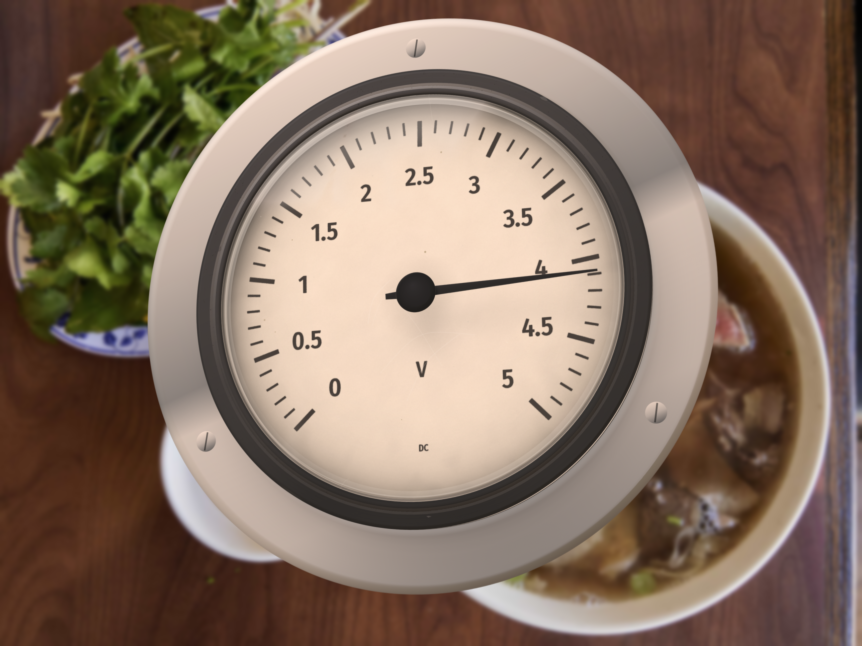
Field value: 4.1 V
